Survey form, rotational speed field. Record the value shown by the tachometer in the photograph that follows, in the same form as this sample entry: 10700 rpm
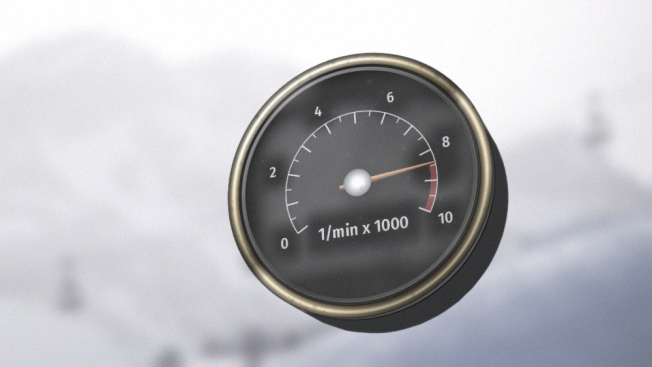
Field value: 8500 rpm
